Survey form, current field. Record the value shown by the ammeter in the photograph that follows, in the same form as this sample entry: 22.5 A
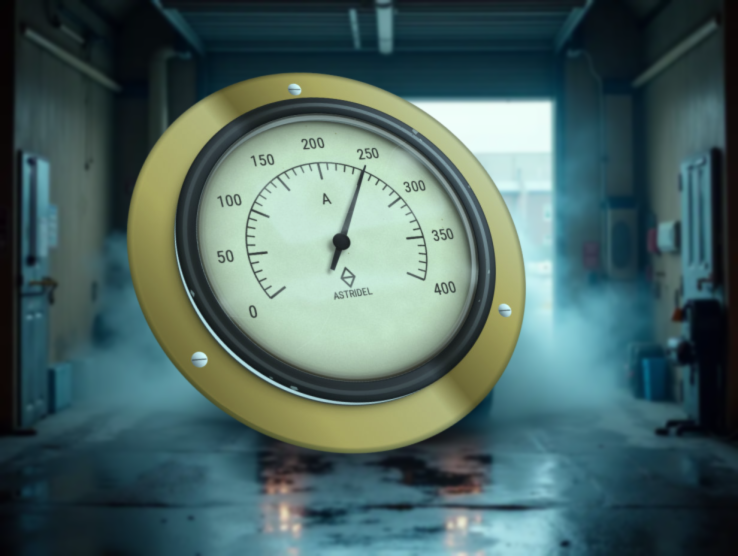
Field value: 250 A
